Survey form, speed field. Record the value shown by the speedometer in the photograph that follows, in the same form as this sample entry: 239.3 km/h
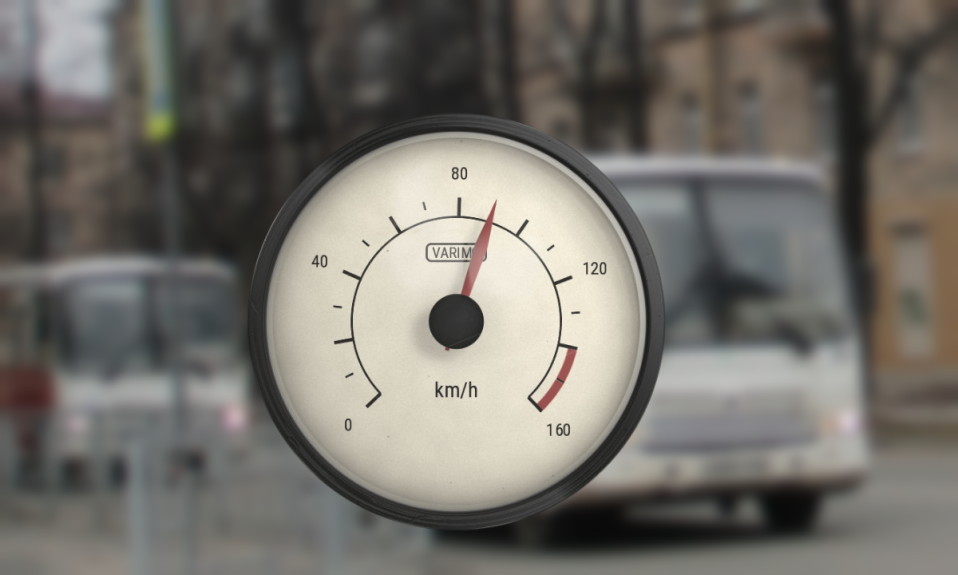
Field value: 90 km/h
